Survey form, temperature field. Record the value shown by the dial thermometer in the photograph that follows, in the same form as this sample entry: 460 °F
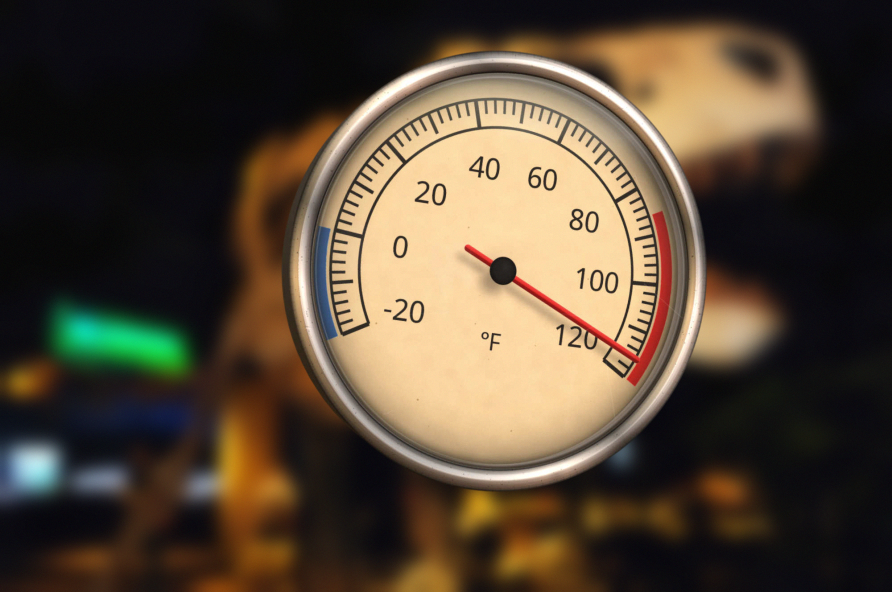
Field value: 116 °F
